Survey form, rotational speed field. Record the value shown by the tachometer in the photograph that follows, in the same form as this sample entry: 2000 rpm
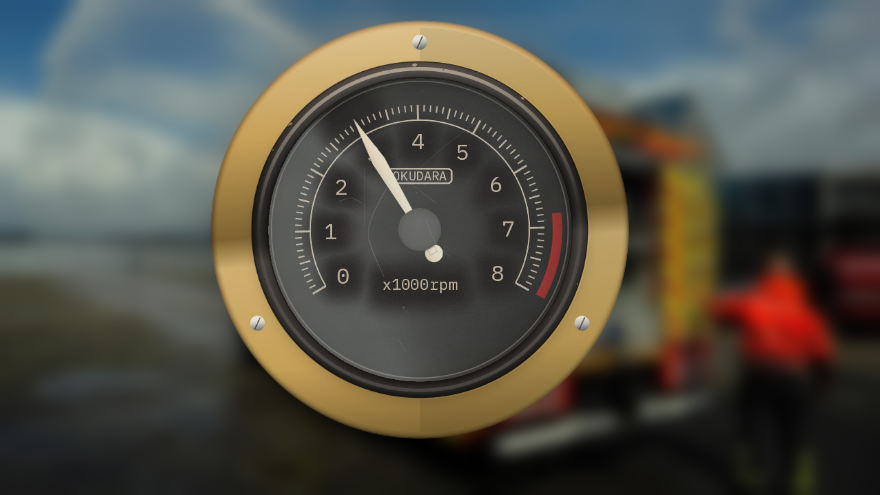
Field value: 3000 rpm
